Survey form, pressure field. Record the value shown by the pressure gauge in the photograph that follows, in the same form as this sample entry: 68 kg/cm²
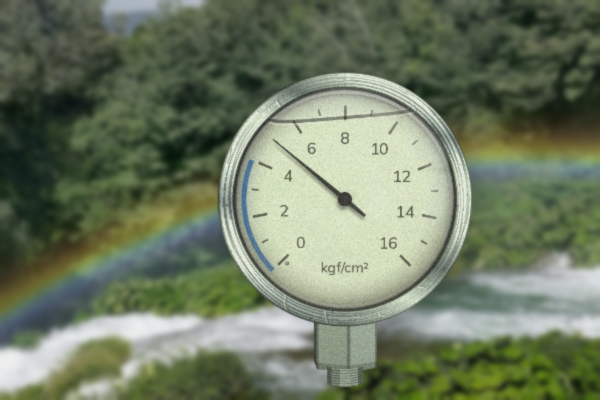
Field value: 5 kg/cm²
